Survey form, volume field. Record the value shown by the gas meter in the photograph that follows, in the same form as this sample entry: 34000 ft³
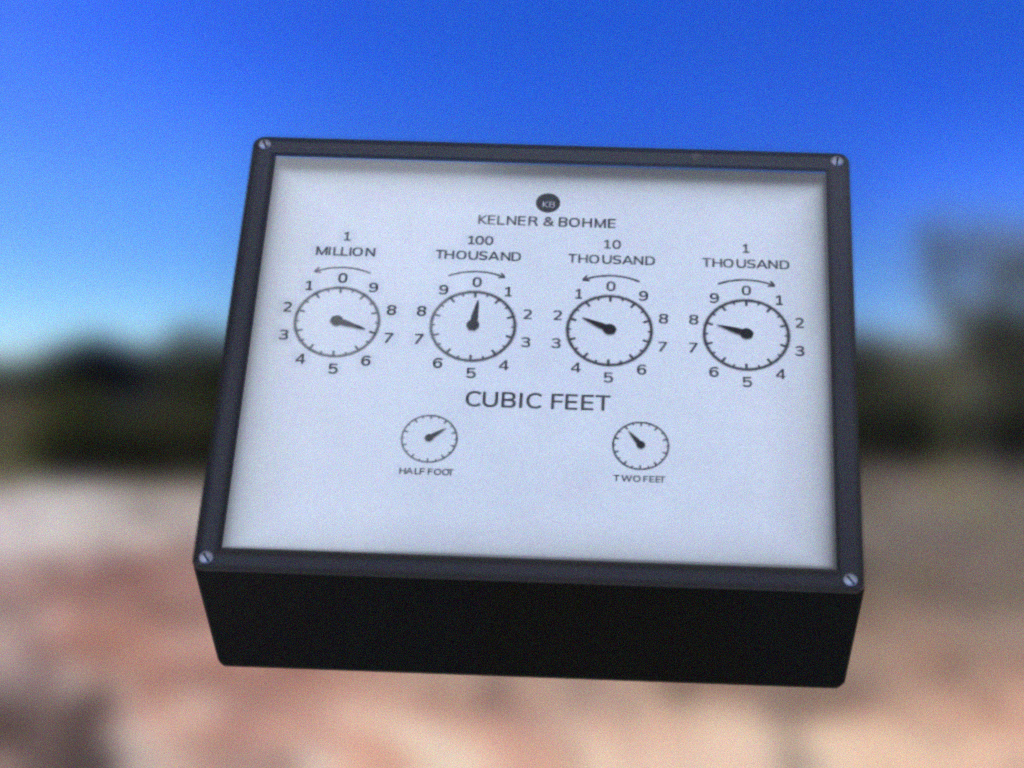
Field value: 701800 ft³
